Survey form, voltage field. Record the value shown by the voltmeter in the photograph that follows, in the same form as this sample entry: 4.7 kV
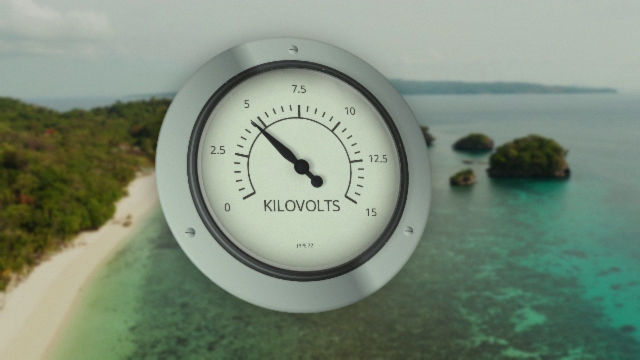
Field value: 4.5 kV
